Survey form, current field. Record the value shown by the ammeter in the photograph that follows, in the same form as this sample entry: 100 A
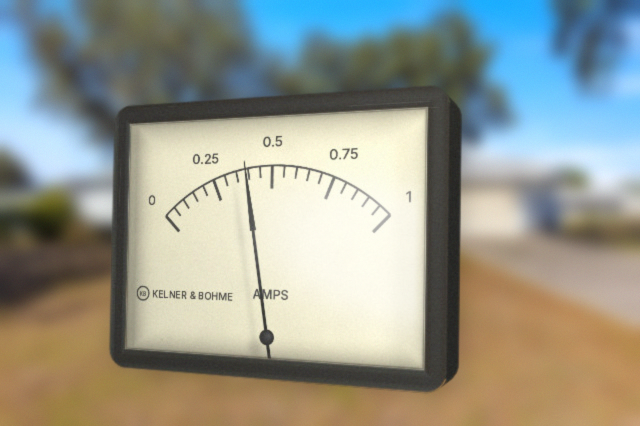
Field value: 0.4 A
